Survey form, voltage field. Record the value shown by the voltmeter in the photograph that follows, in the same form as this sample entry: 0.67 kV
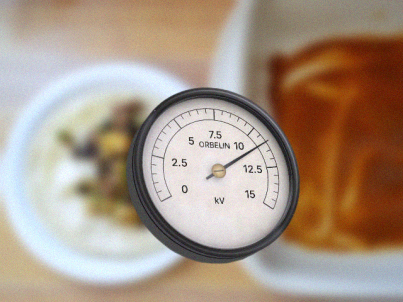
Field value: 11 kV
